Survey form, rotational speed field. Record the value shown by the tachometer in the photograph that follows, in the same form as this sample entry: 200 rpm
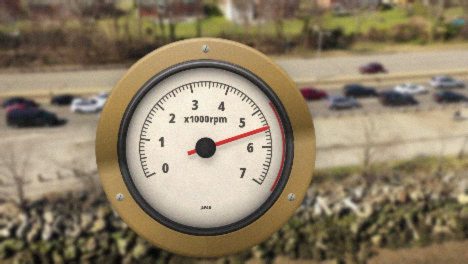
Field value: 5500 rpm
